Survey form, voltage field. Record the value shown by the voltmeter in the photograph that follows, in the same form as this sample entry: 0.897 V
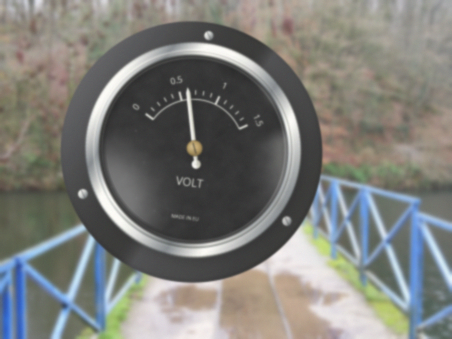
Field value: 0.6 V
